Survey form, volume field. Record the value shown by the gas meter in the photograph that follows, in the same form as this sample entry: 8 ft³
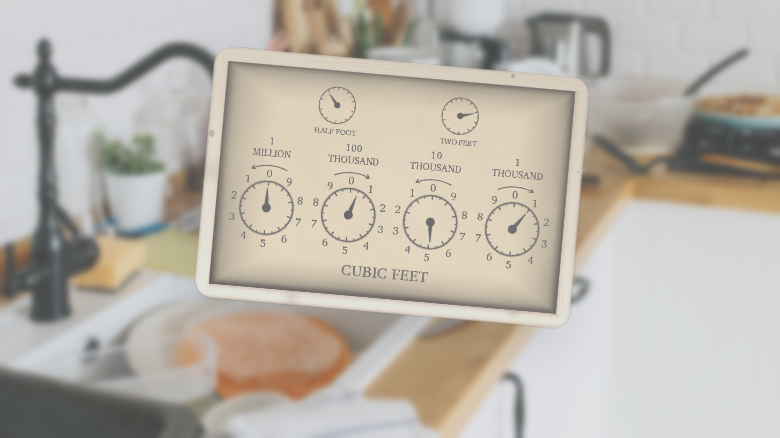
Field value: 5100 ft³
